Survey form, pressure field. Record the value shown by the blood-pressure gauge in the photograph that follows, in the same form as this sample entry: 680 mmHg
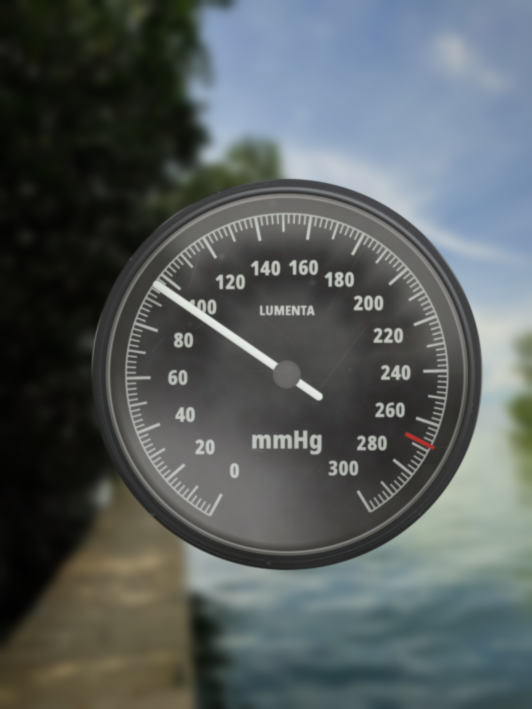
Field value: 96 mmHg
